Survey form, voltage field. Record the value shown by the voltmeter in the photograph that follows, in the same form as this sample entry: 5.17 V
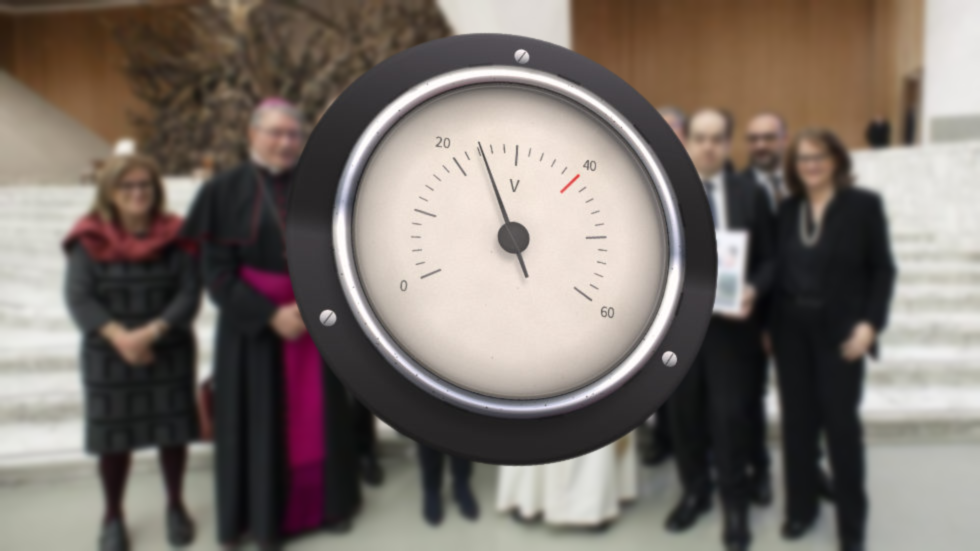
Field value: 24 V
